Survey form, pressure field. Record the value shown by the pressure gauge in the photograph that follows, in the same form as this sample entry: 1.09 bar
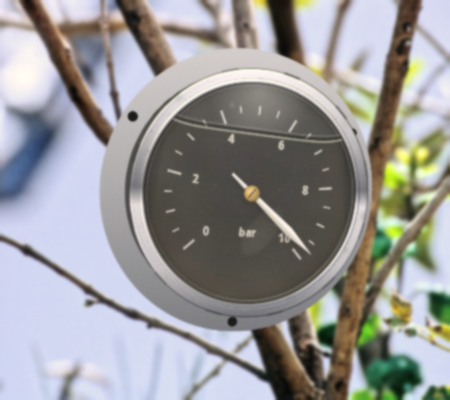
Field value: 9.75 bar
